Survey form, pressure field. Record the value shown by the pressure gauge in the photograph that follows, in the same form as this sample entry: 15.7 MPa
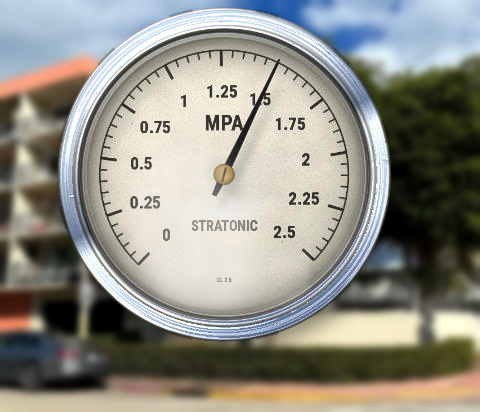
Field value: 1.5 MPa
